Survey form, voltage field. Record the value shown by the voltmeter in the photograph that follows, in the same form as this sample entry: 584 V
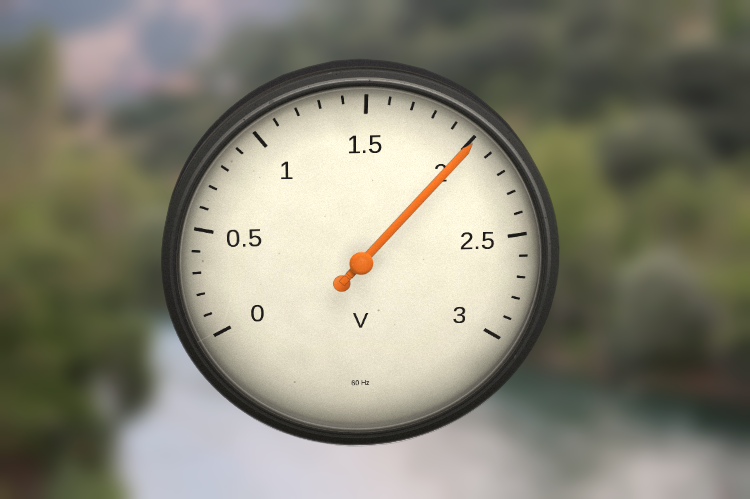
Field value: 2 V
